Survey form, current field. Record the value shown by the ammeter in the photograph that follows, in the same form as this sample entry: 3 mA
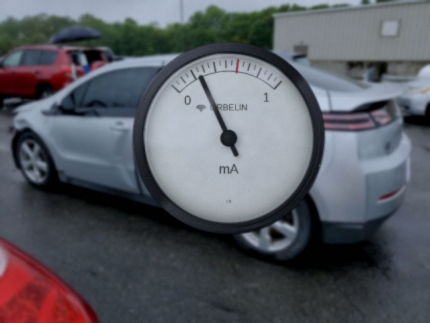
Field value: 0.25 mA
